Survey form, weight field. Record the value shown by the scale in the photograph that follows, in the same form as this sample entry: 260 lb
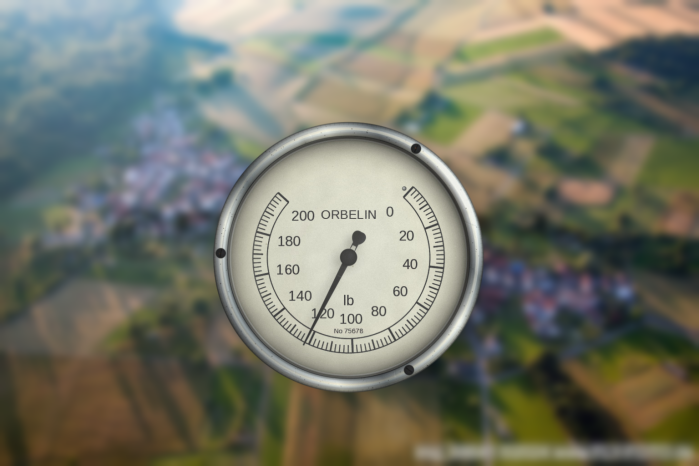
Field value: 122 lb
